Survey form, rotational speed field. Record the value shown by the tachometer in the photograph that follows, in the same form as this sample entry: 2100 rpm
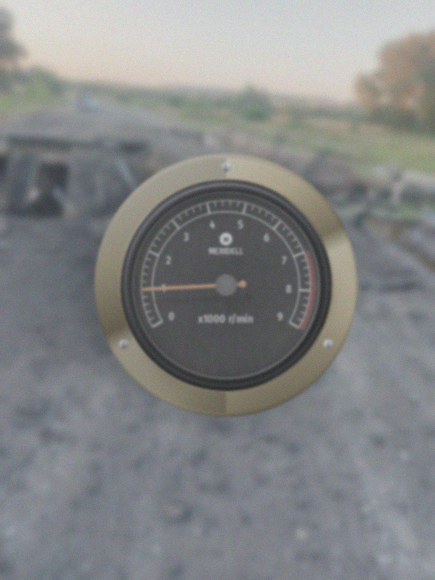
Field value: 1000 rpm
